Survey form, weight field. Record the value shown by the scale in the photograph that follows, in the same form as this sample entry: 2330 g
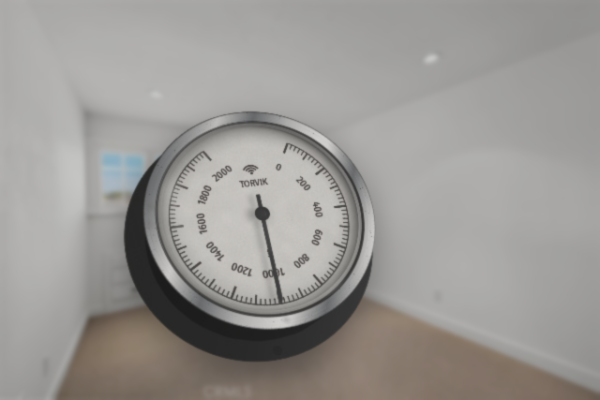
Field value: 1000 g
